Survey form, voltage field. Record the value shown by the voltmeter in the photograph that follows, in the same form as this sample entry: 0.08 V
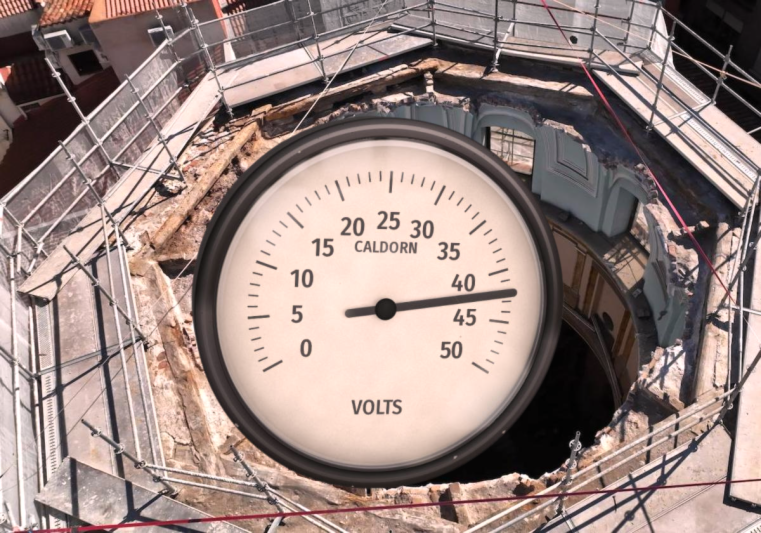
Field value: 42 V
